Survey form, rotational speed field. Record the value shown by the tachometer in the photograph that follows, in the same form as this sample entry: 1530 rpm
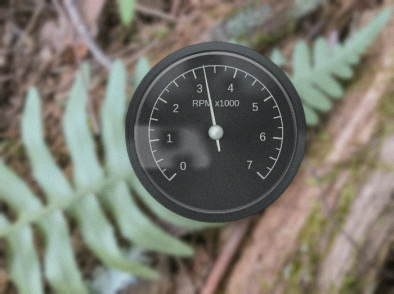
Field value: 3250 rpm
